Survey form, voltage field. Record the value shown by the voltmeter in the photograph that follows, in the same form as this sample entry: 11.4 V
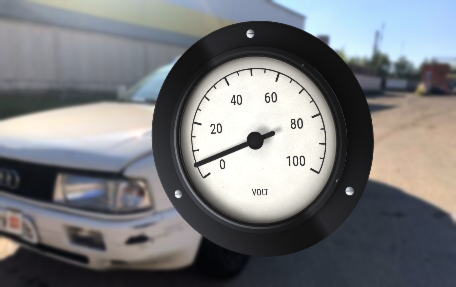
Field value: 5 V
